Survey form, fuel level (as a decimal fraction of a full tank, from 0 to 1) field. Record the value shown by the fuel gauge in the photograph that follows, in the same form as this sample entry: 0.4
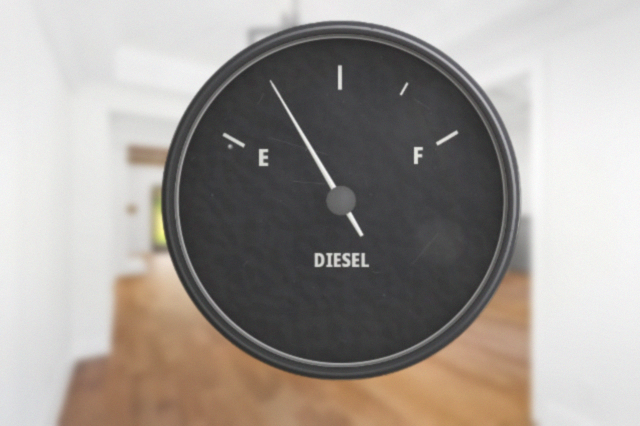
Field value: 0.25
